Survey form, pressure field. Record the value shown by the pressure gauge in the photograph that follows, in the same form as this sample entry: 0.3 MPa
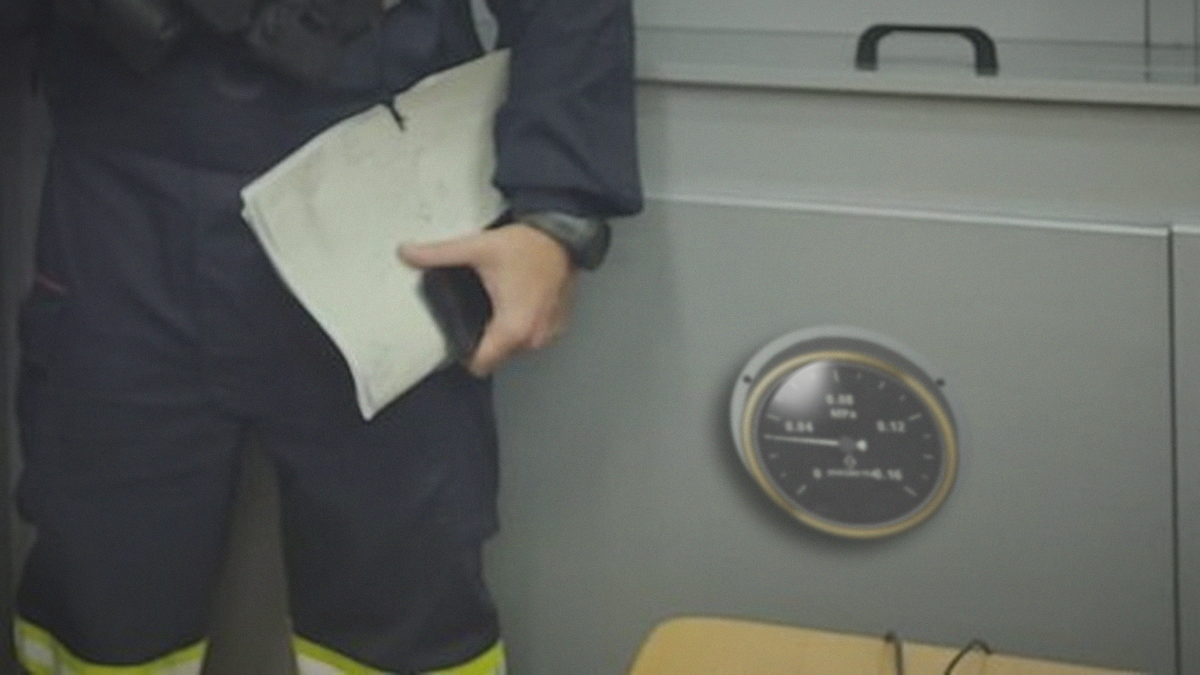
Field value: 0.03 MPa
